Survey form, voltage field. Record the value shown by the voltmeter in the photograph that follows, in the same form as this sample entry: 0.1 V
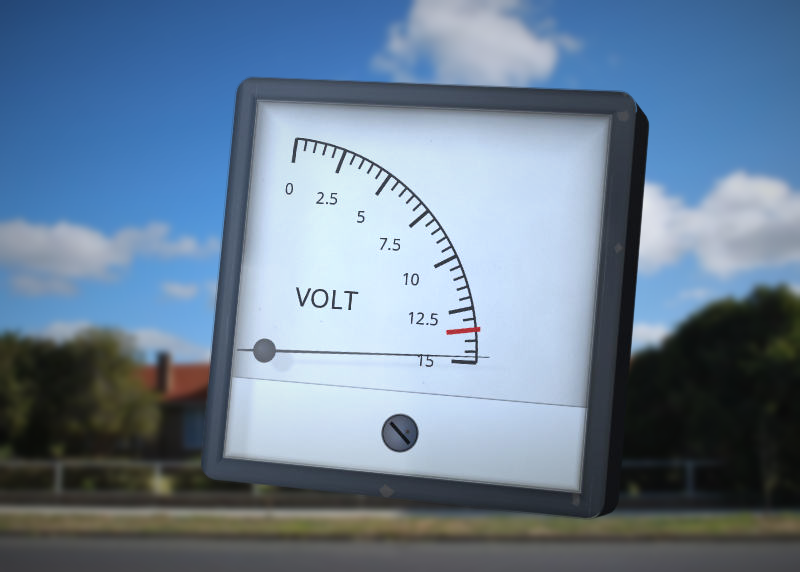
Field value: 14.75 V
